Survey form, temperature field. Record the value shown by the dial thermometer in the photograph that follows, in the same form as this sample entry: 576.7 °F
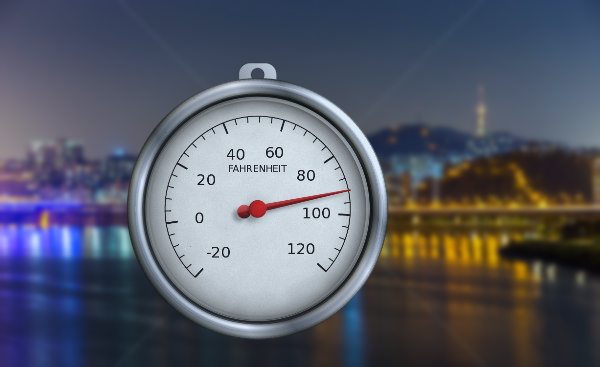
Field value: 92 °F
